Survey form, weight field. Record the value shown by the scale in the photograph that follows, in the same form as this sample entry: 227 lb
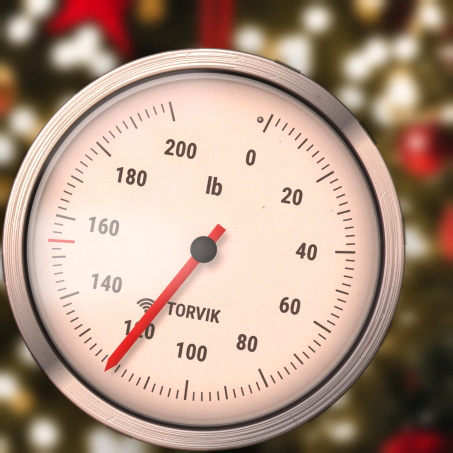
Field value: 120 lb
